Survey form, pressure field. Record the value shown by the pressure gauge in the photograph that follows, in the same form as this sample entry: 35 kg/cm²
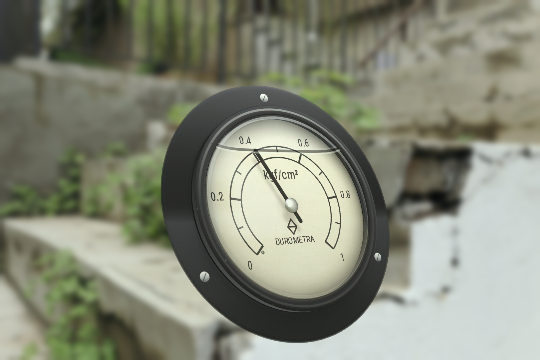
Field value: 0.4 kg/cm²
